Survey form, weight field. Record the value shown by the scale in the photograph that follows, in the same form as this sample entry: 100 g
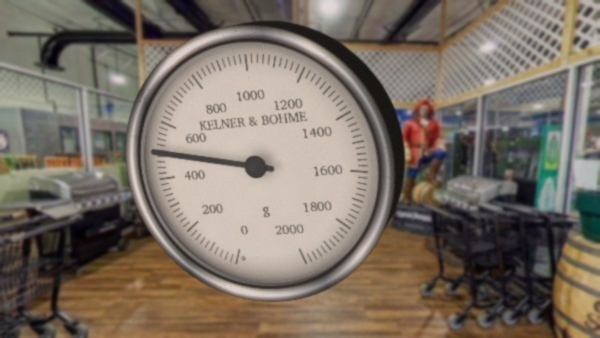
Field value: 500 g
